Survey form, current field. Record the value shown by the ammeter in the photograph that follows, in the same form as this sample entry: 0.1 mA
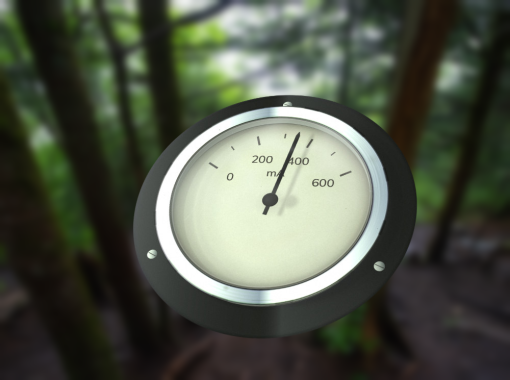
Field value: 350 mA
